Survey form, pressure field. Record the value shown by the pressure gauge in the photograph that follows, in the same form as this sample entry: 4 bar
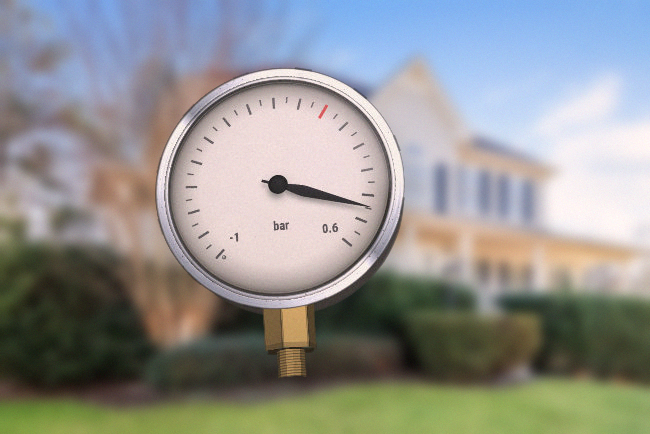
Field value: 0.45 bar
